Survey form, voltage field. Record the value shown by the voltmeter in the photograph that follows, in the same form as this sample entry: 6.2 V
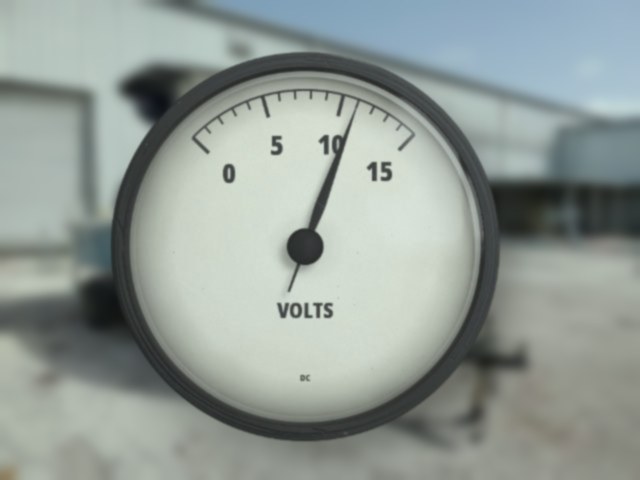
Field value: 11 V
